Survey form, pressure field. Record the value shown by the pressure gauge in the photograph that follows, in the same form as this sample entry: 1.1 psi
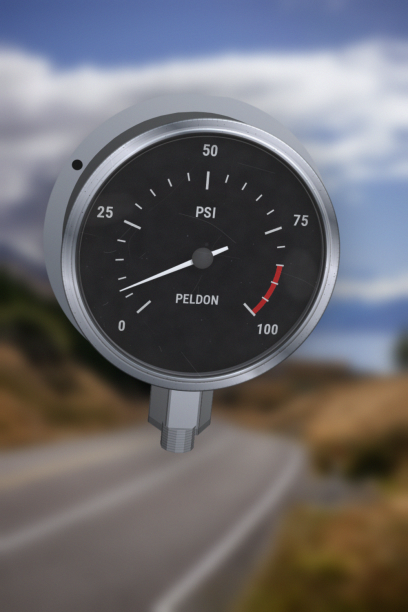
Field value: 7.5 psi
